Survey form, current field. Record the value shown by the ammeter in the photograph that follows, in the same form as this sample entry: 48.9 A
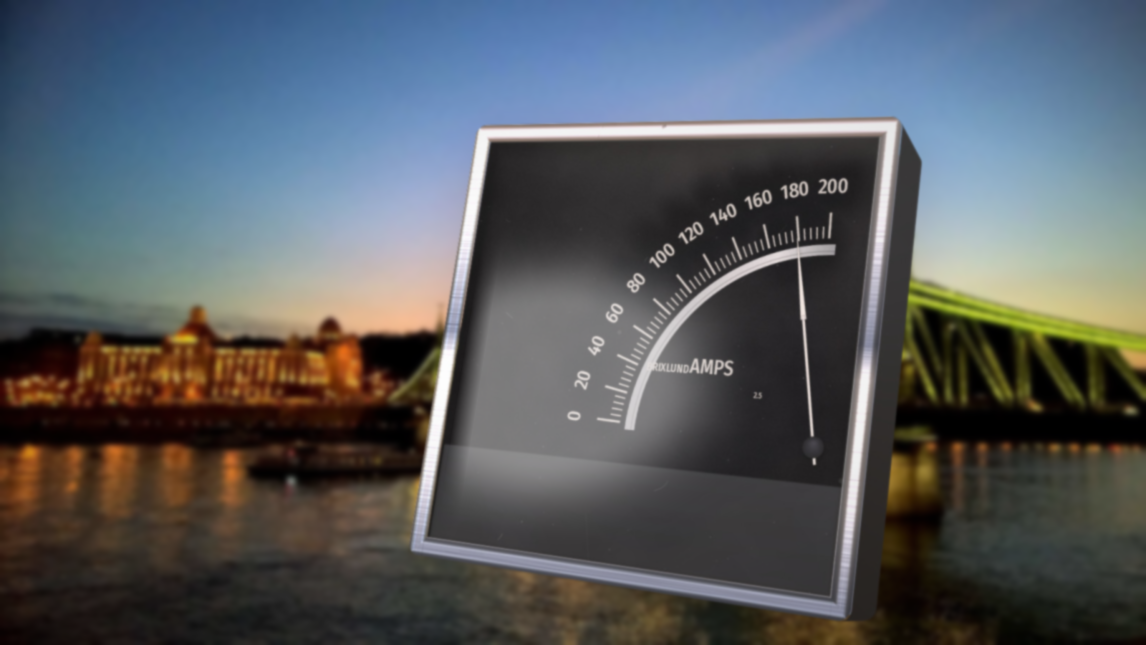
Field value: 180 A
